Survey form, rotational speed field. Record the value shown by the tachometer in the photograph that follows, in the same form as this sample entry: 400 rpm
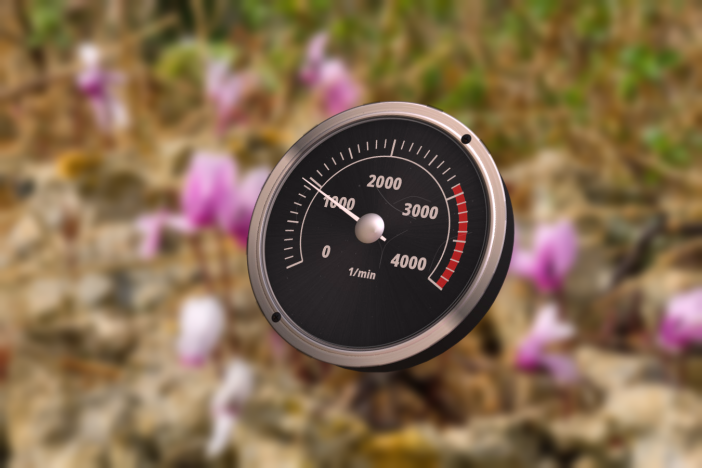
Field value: 950 rpm
